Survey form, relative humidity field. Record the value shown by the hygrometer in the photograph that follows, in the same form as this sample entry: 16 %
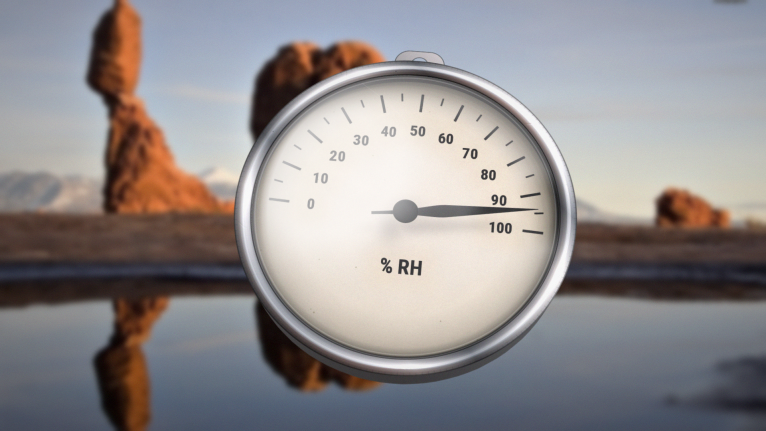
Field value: 95 %
